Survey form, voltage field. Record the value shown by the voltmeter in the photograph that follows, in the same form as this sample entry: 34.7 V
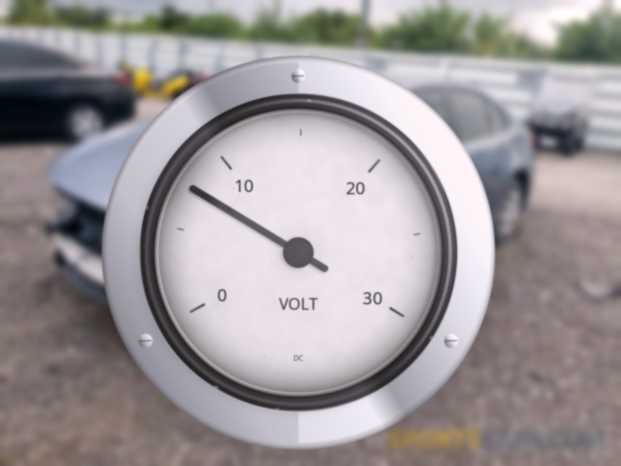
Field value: 7.5 V
